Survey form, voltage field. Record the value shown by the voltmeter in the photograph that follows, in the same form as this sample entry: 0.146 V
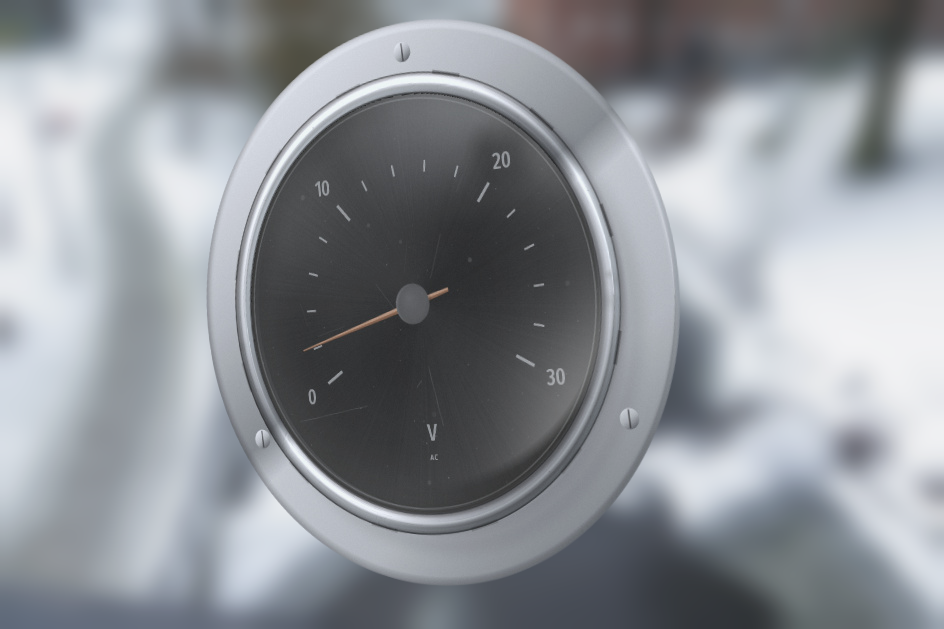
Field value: 2 V
